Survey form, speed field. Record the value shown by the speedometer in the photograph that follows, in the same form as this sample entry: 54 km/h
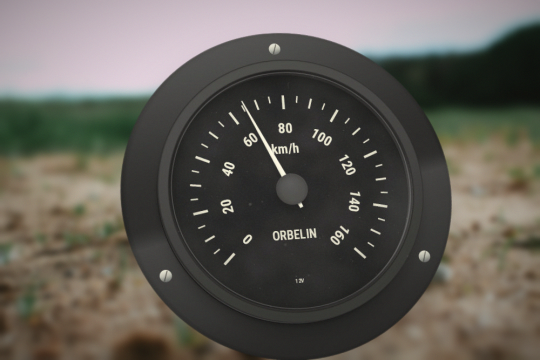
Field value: 65 km/h
